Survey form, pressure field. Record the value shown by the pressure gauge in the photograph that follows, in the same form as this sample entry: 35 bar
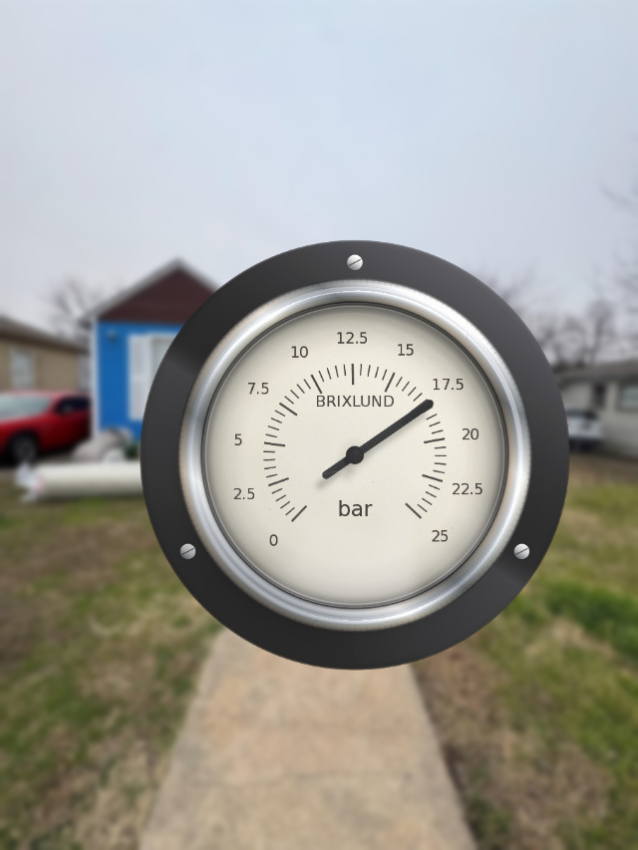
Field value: 17.75 bar
